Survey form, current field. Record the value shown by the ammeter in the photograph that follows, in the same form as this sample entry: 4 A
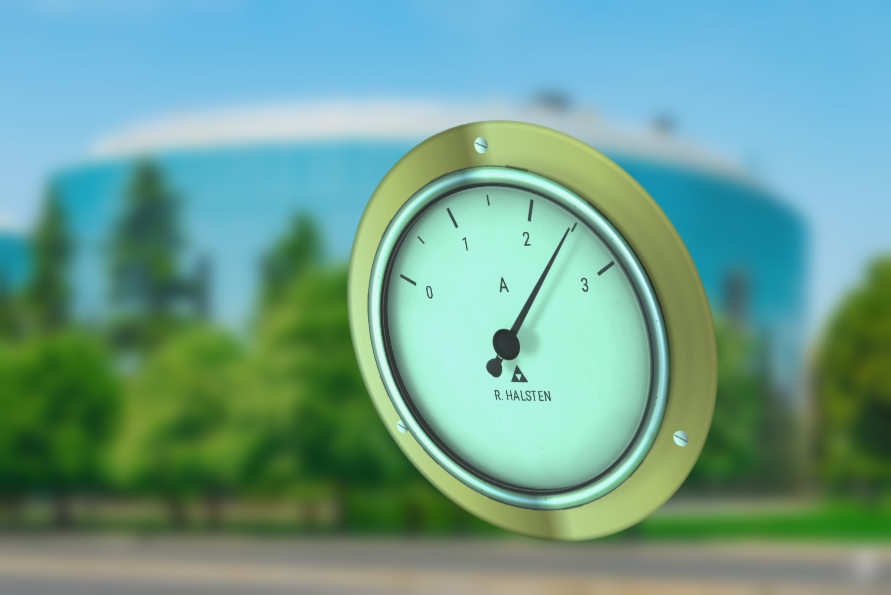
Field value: 2.5 A
